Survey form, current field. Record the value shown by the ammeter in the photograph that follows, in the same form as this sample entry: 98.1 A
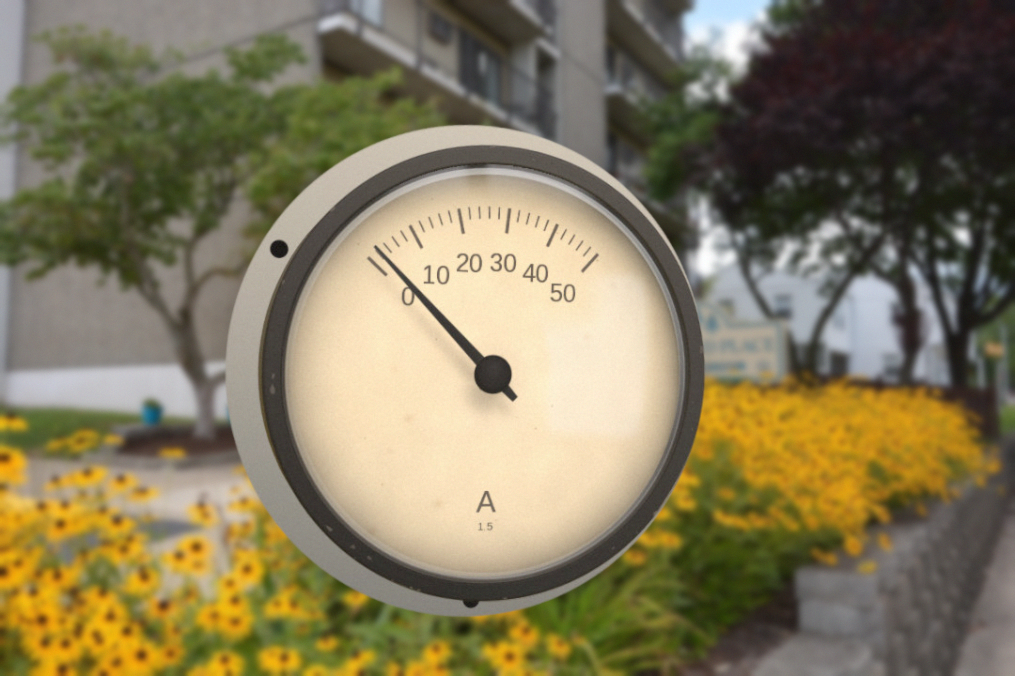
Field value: 2 A
